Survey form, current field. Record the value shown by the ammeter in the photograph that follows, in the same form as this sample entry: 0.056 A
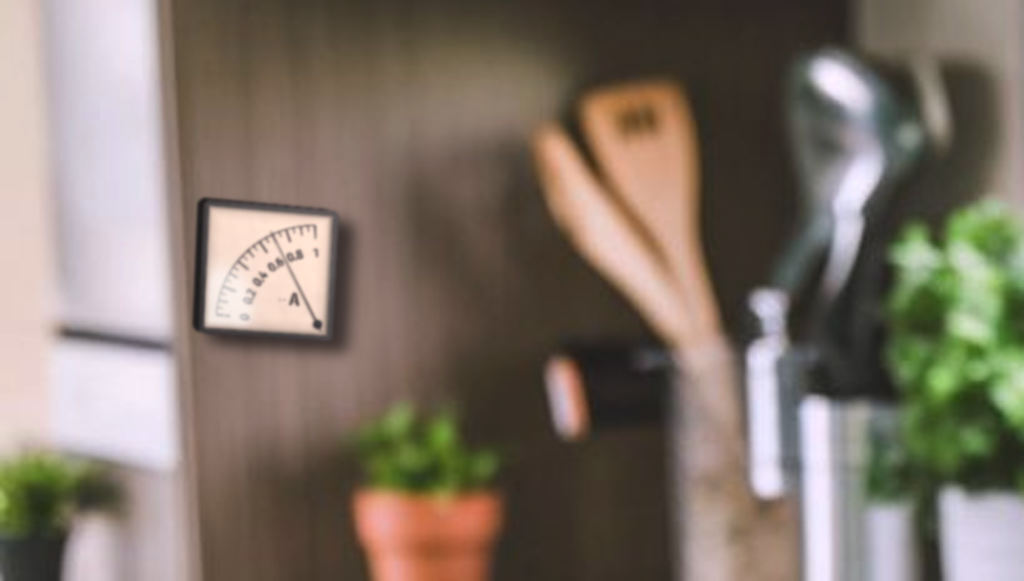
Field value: 0.7 A
